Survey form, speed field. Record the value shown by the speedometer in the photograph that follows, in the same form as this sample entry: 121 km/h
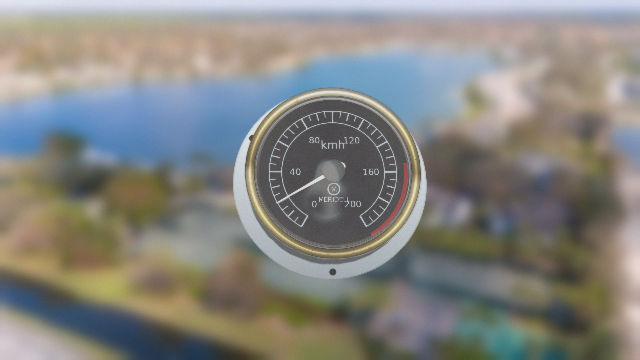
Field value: 20 km/h
